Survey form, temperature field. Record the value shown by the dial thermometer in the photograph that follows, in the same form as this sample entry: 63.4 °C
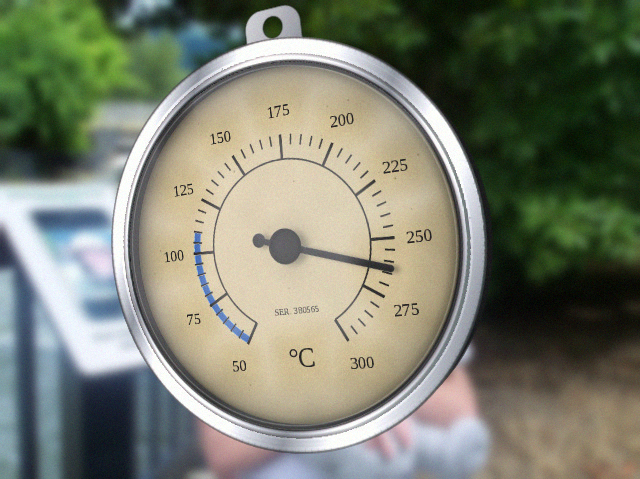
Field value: 262.5 °C
